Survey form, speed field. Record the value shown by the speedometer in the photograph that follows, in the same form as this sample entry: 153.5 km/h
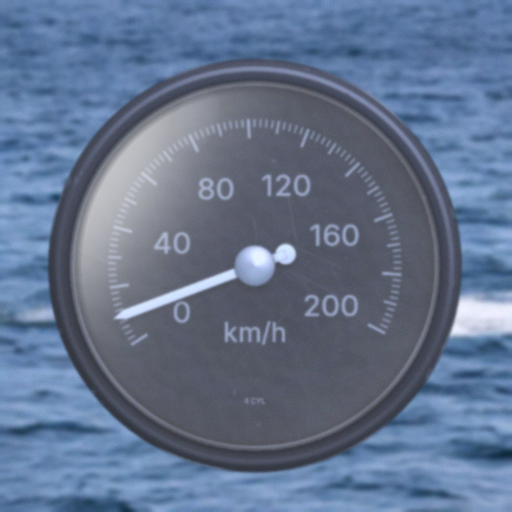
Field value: 10 km/h
